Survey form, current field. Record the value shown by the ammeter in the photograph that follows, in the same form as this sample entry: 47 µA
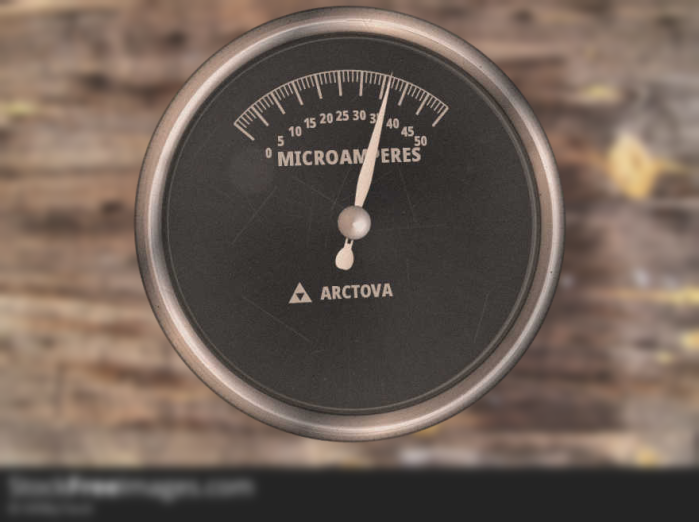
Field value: 36 µA
